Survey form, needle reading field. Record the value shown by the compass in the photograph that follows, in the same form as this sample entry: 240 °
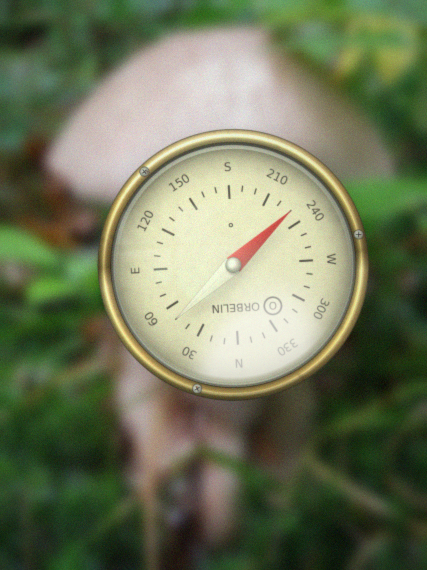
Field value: 230 °
